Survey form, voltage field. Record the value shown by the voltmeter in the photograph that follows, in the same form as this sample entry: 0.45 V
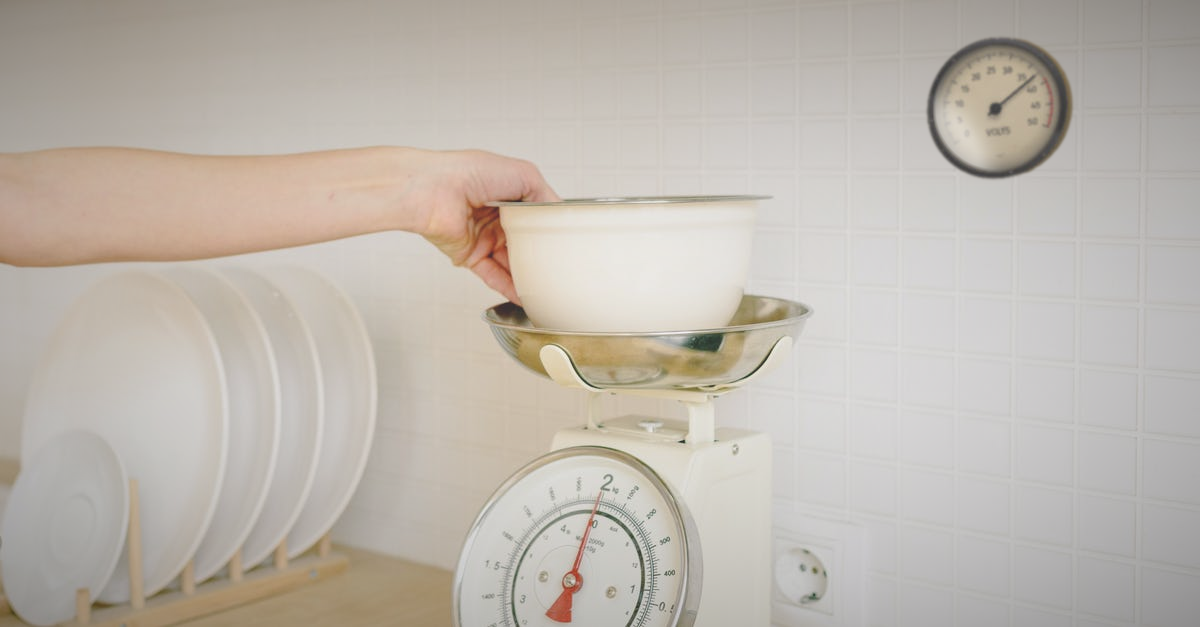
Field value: 37.5 V
